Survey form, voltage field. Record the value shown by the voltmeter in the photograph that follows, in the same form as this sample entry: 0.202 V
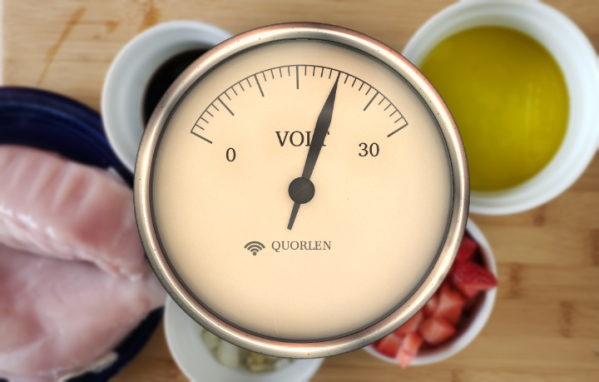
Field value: 20 V
